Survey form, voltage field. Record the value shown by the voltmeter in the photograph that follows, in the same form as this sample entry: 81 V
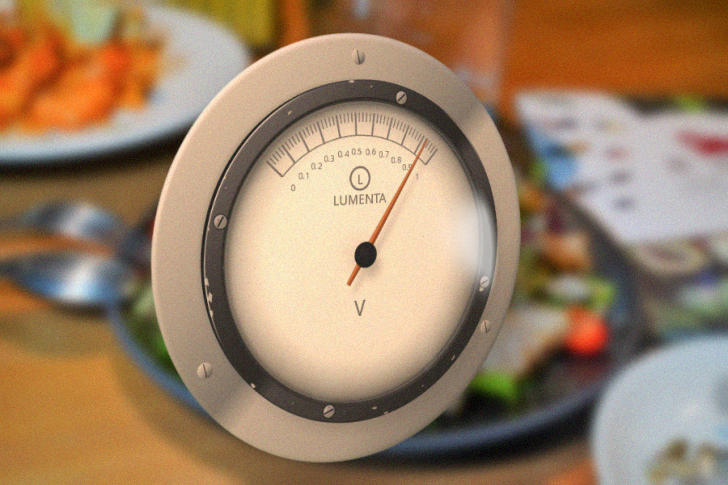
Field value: 0.9 V
